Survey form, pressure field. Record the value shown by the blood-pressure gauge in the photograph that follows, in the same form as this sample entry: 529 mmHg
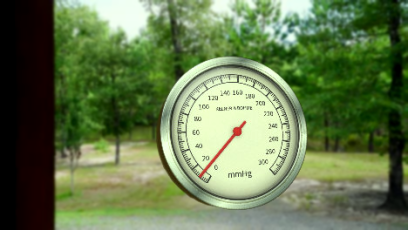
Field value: 10 mmHg
